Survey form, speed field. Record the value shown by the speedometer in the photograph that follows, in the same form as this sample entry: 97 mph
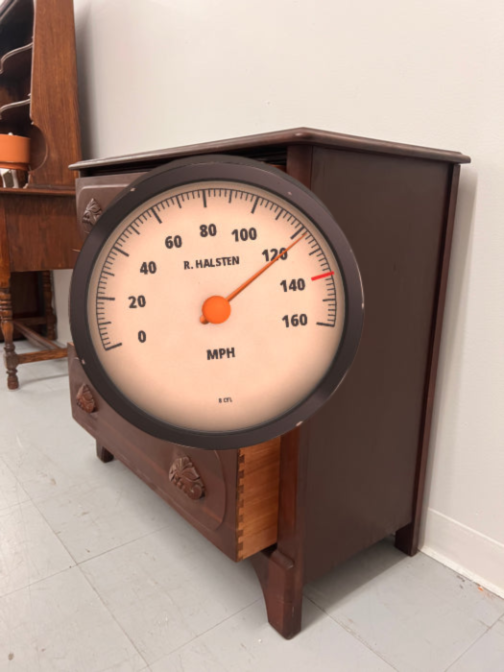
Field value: 122 mph
